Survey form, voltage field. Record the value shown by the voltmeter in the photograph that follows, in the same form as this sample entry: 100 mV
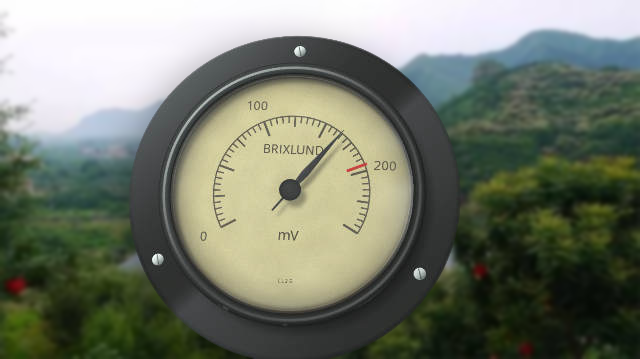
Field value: 165 mV
